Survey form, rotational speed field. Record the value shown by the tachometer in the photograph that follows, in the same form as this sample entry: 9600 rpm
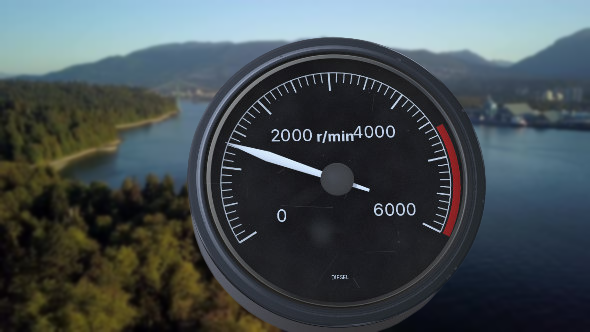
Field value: 1300 rpm
